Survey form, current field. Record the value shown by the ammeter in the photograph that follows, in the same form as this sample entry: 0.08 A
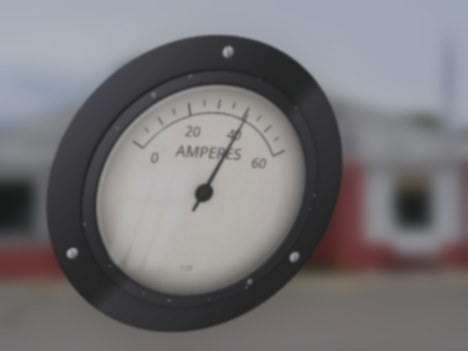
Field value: 40 A
